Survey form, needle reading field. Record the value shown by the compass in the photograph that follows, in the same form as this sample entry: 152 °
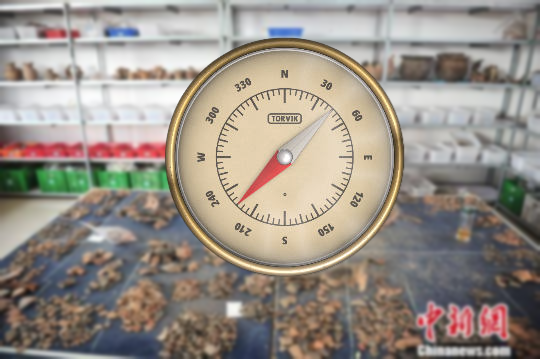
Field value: 225 °
